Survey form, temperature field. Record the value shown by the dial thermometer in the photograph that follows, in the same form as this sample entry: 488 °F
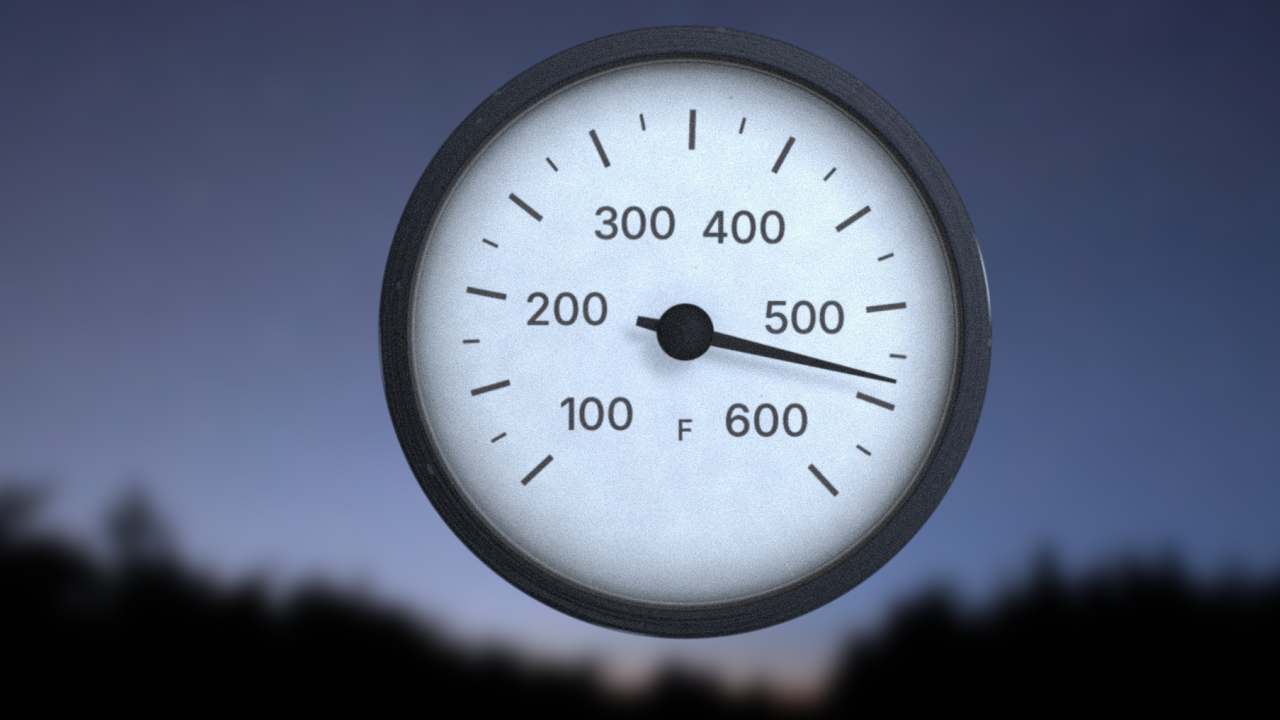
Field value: 537.5 °F
